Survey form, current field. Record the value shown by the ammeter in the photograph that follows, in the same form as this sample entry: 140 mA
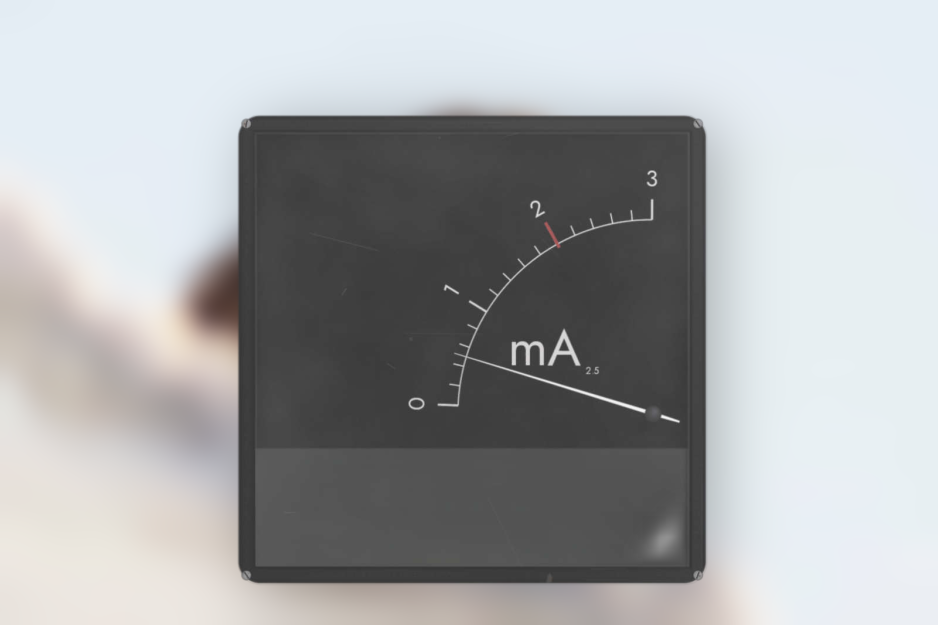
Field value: 0.5 mA
